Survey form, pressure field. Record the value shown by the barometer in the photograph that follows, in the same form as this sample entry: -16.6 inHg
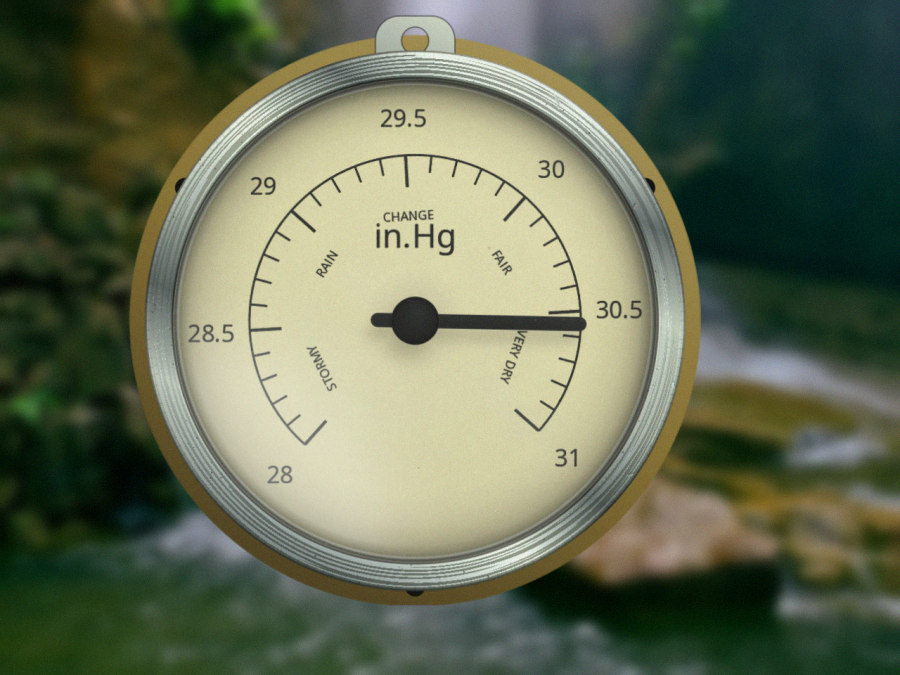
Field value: 30.55 inHg
